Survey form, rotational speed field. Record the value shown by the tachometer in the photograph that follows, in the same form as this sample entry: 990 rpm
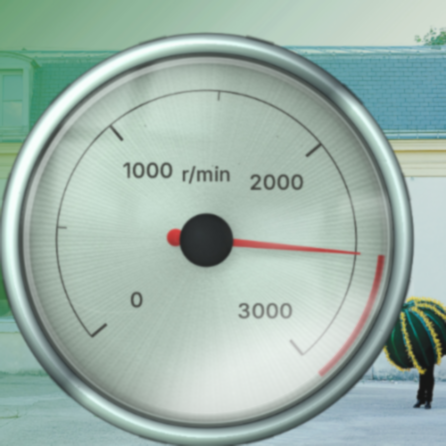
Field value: 2500 rpm
